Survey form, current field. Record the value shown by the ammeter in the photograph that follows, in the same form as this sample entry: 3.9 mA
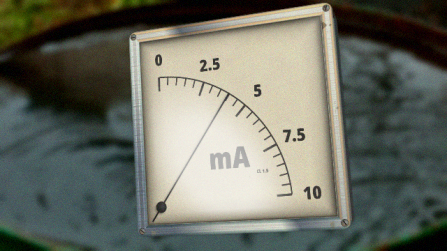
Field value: 4 mA
